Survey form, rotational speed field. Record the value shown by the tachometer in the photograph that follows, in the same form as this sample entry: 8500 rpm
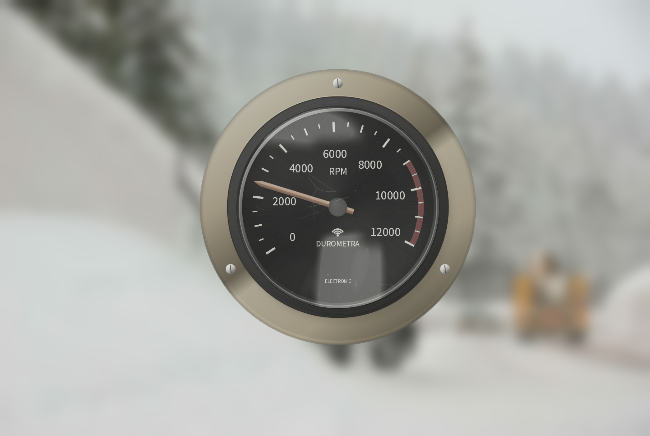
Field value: 2500 rpm
